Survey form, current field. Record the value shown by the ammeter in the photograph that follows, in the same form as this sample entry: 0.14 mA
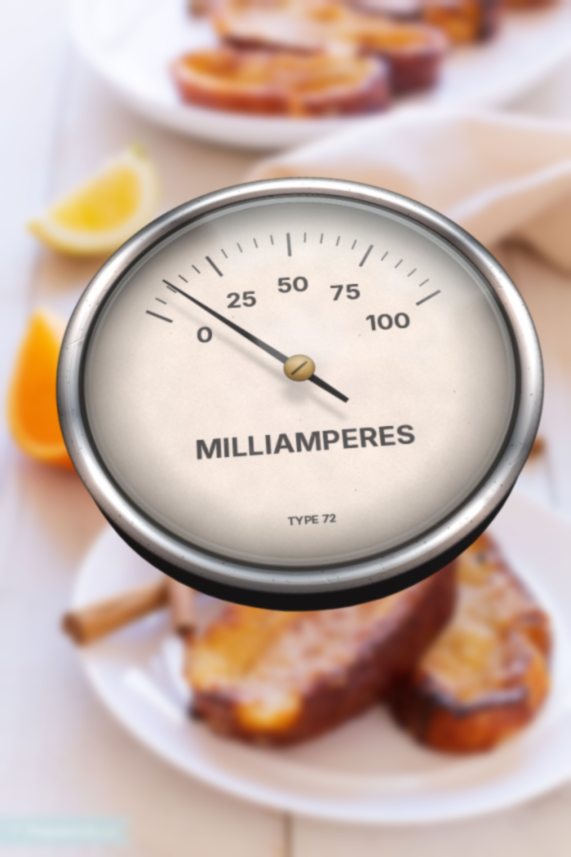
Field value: 10 mA
